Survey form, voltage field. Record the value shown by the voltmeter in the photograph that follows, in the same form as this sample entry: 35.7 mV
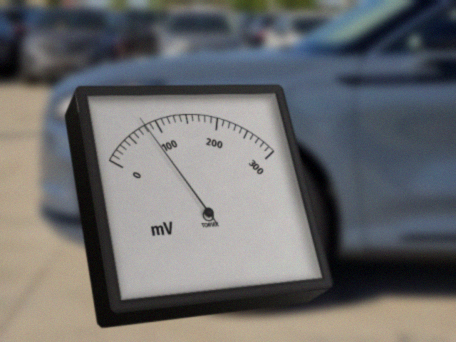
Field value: 80 mV
